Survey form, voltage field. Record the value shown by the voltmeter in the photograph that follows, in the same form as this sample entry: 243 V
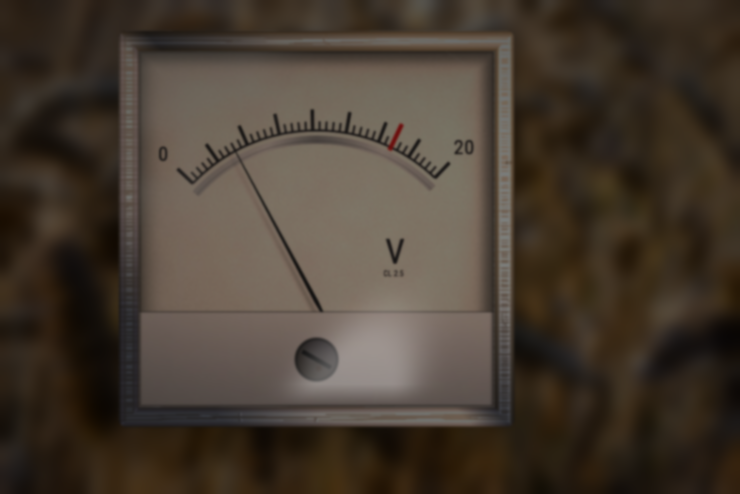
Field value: 4 V
